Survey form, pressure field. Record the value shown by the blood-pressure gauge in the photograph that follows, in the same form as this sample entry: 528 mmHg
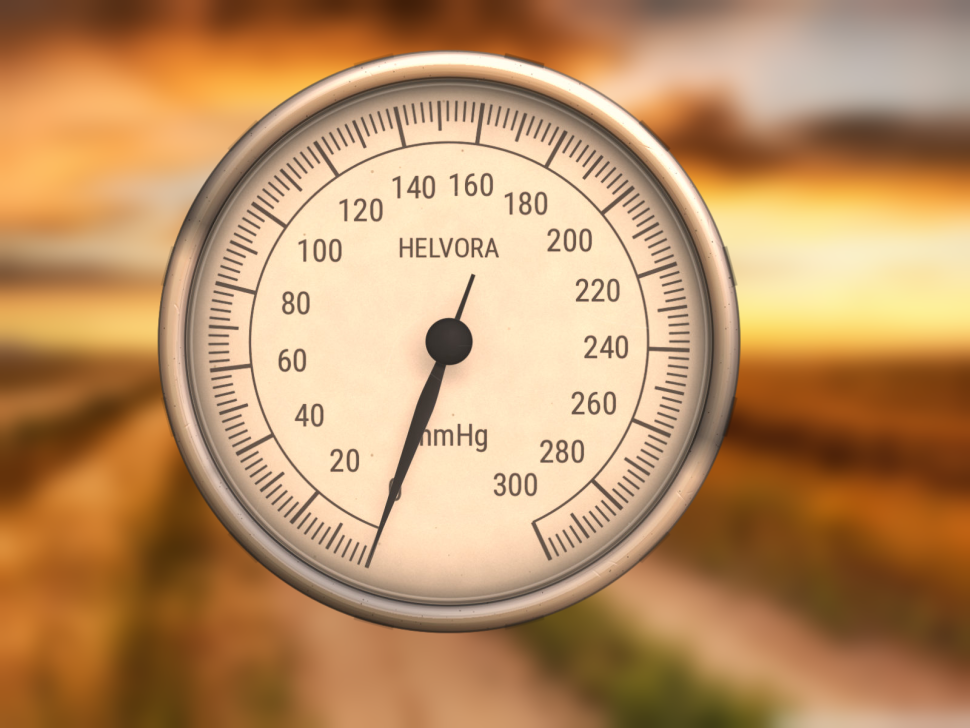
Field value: 0 mmHg
